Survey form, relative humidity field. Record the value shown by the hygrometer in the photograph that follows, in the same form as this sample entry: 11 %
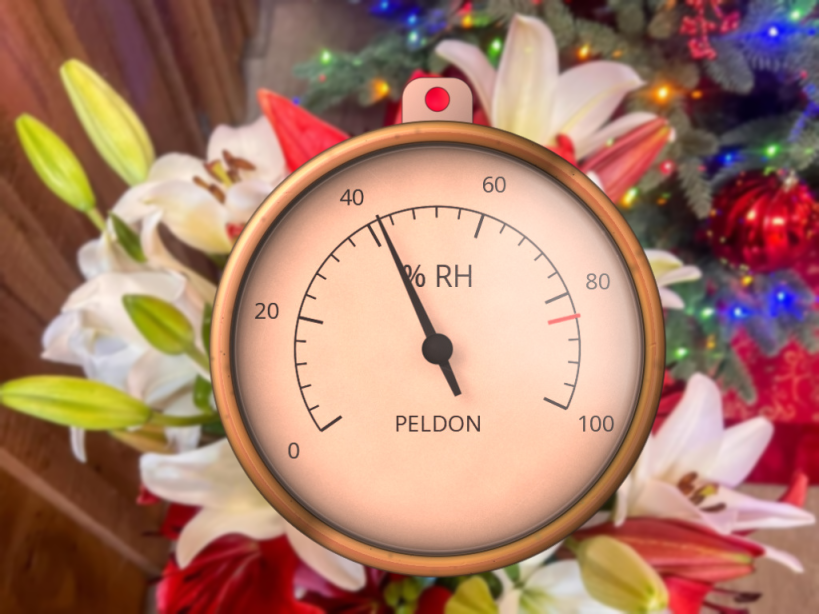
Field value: 42 %
